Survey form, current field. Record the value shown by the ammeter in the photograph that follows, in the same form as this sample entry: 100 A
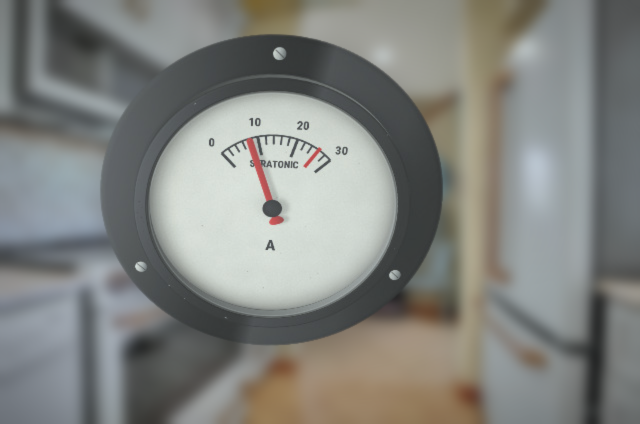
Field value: 8 A
